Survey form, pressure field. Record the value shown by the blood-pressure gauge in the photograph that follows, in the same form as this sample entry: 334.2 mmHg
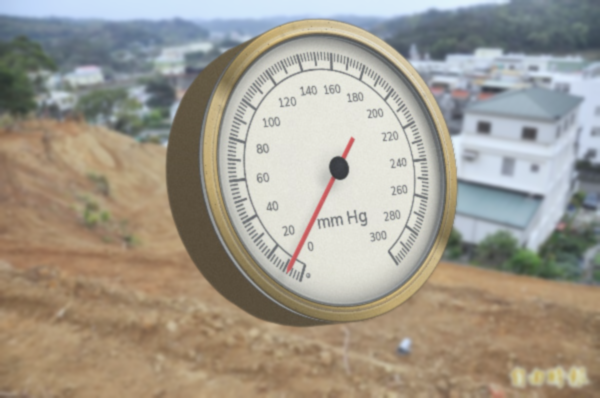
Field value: 10 mmHg
